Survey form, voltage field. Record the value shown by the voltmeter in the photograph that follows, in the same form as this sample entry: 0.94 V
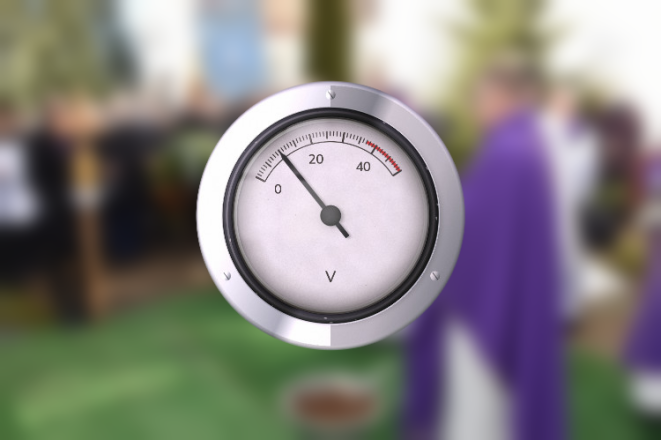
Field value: 10 V
